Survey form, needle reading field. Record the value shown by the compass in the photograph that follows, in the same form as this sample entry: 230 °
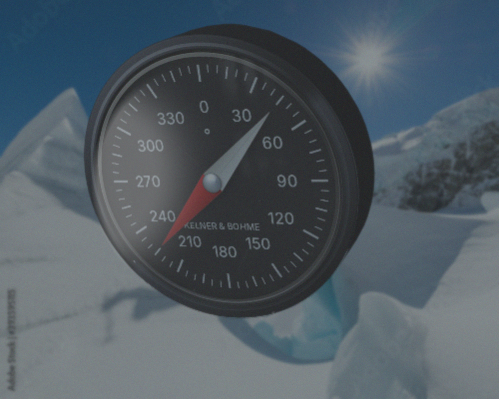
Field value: 225 °
